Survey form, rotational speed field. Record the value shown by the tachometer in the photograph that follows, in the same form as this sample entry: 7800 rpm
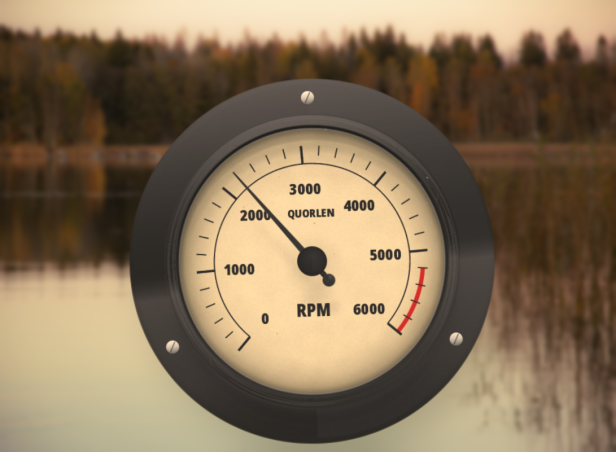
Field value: 2200 rpm
